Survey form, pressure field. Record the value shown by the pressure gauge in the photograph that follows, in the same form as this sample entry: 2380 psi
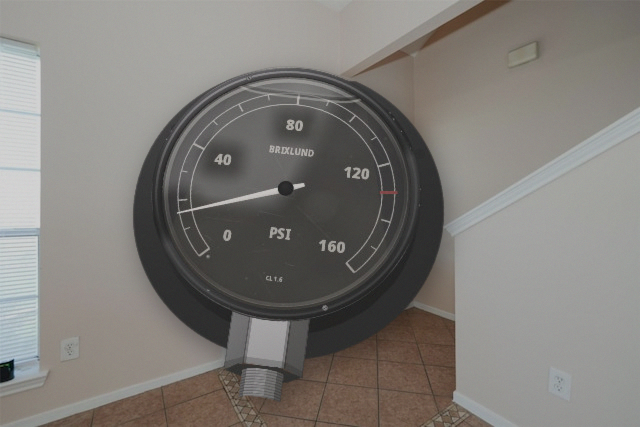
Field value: 15 psi
